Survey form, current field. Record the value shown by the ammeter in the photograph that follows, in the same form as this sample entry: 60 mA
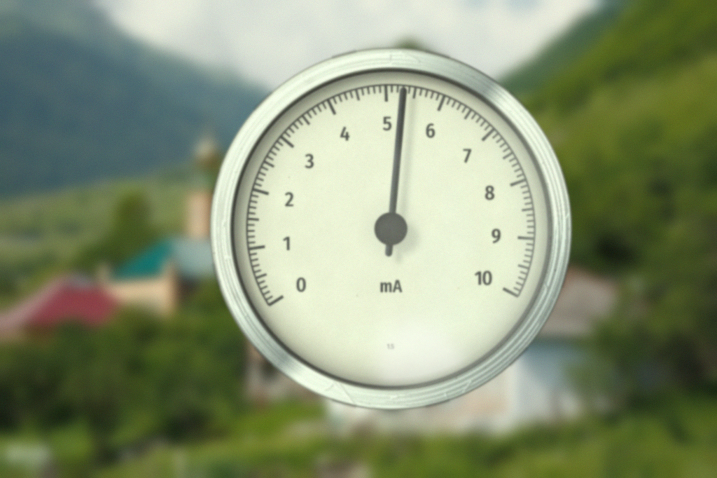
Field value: 5.3 mA
